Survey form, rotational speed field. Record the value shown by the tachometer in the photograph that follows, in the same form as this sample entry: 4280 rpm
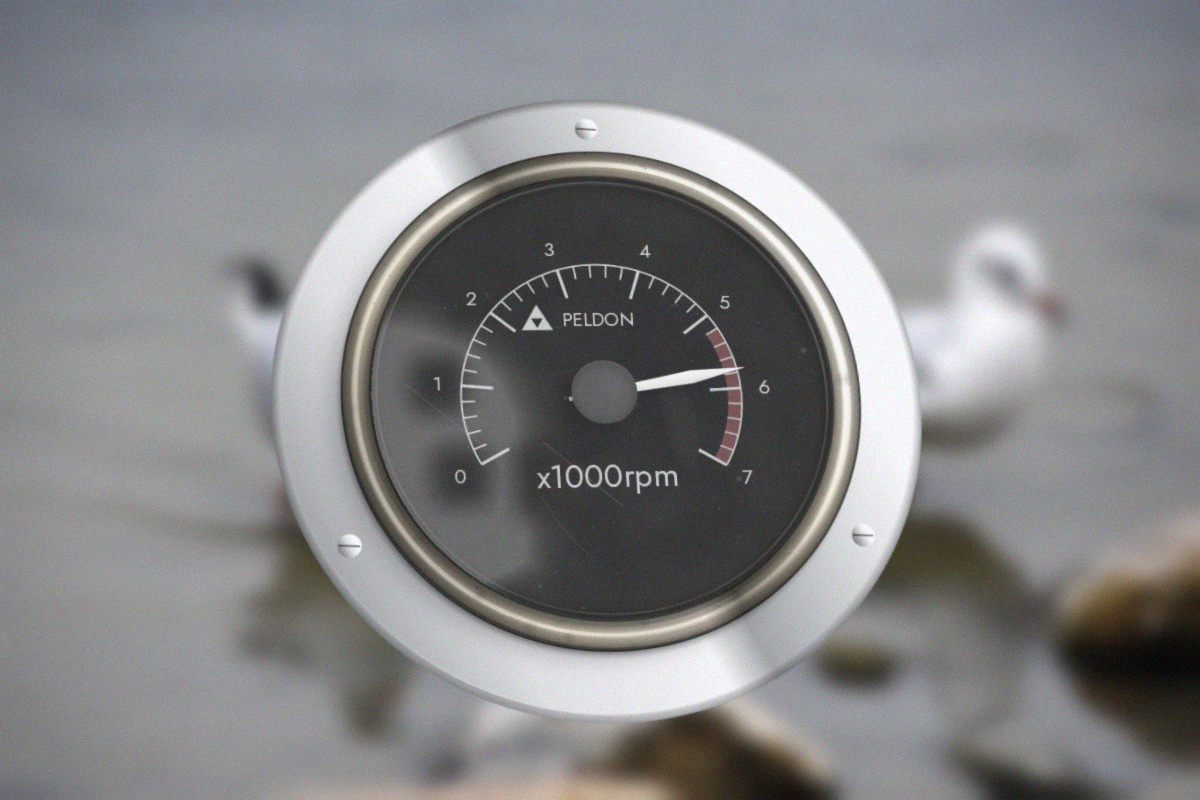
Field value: 5800 rpm
